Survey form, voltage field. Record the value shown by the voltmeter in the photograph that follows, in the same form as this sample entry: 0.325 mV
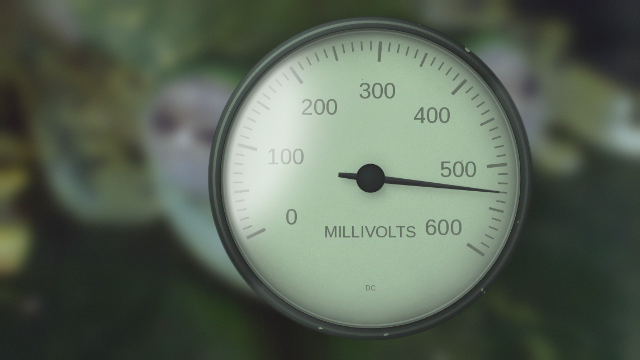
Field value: 530 mV
